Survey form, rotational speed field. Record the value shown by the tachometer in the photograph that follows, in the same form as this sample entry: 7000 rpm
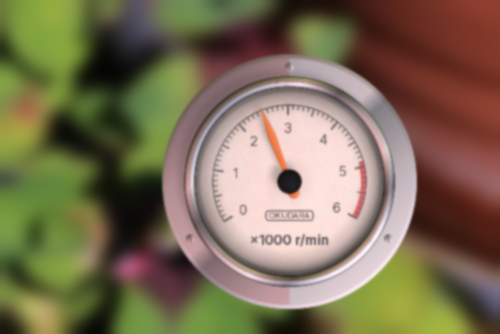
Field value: 2500 rpm
